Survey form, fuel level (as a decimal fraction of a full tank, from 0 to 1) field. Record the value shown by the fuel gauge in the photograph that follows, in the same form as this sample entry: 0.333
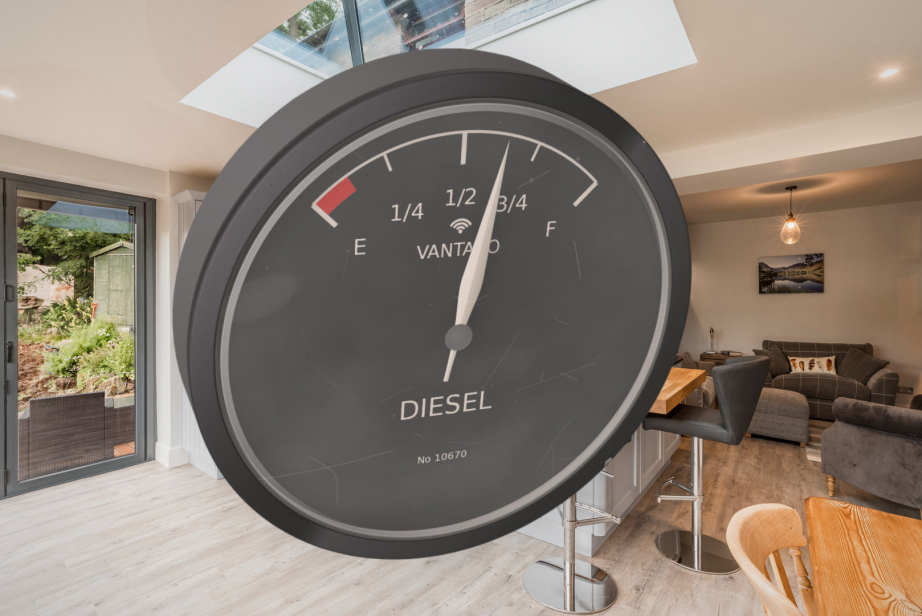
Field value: 0.625
